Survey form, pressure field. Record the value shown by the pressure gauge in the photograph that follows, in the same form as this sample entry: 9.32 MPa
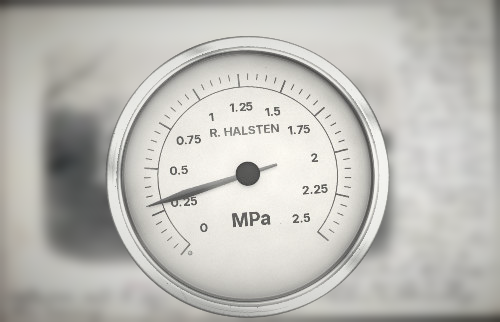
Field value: 0.3 MPa
